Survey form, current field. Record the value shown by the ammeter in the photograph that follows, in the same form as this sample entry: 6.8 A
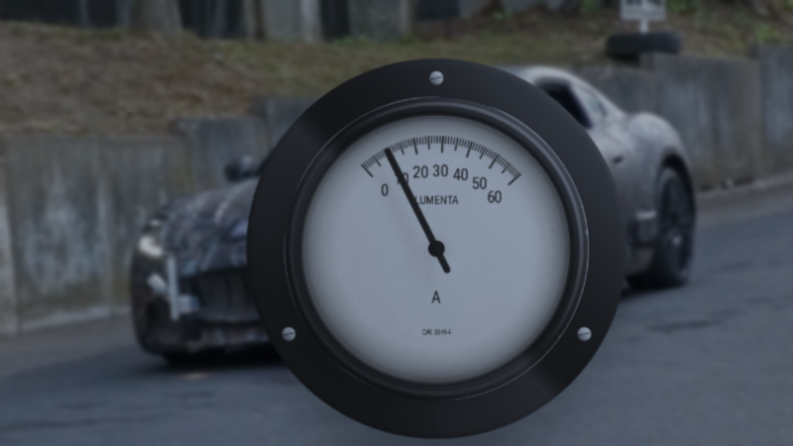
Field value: 10 A
